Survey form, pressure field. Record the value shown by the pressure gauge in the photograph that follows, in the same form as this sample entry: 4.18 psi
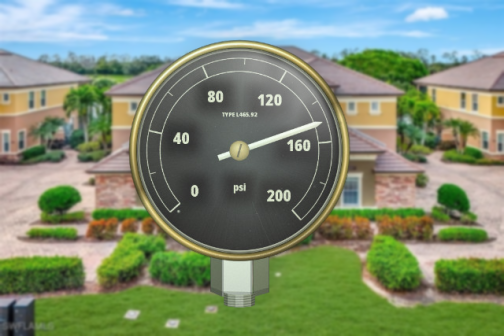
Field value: 150 psi
